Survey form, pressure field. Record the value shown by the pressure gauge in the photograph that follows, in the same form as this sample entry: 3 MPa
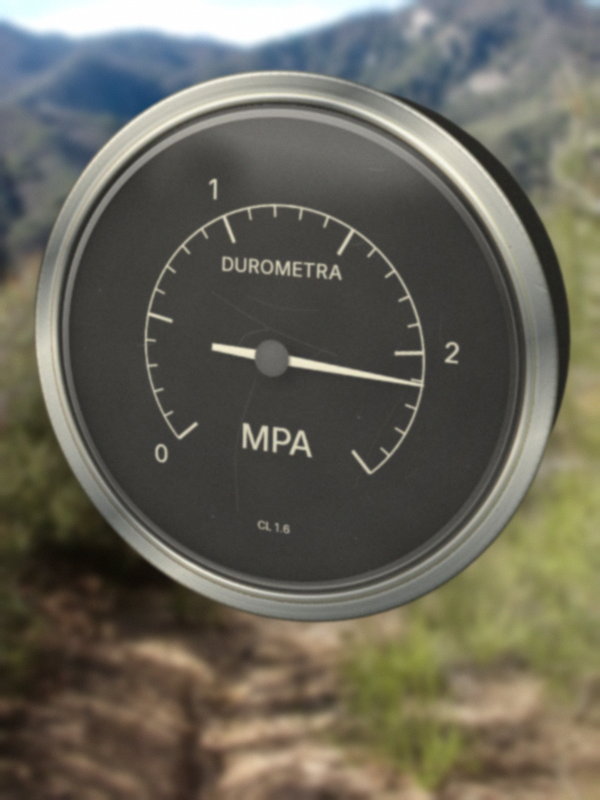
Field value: 2.1 MPa
